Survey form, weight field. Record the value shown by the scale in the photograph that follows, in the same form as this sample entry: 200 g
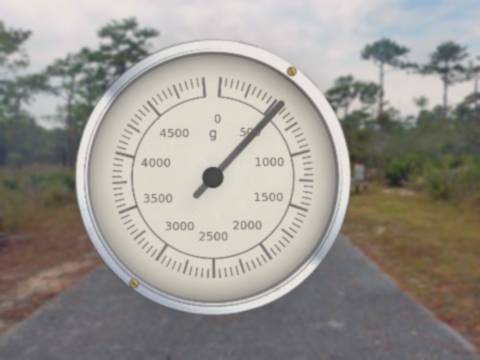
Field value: 550 g
